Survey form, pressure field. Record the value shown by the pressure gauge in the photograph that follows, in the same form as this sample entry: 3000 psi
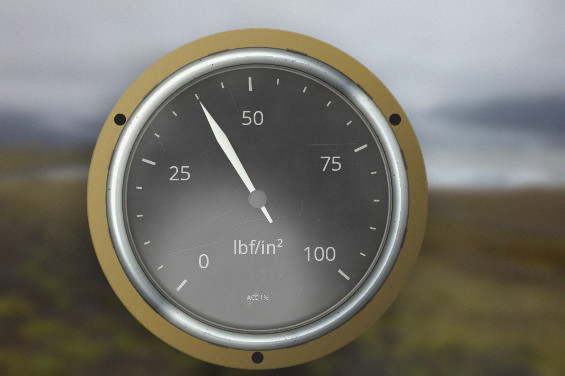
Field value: 40 psi
